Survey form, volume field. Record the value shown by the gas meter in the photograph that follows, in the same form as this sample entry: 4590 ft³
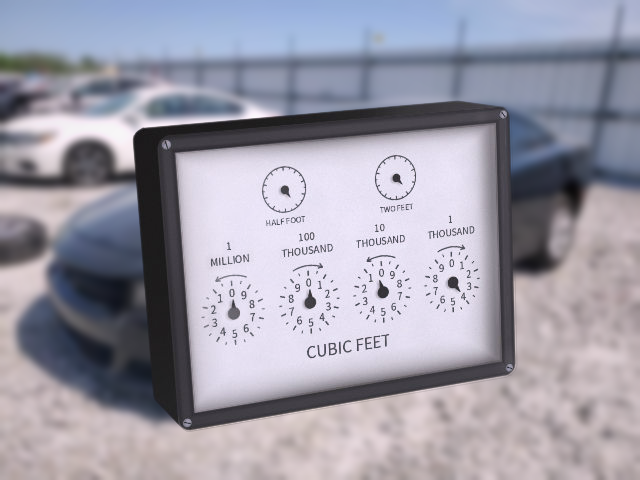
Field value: 400 ft³
